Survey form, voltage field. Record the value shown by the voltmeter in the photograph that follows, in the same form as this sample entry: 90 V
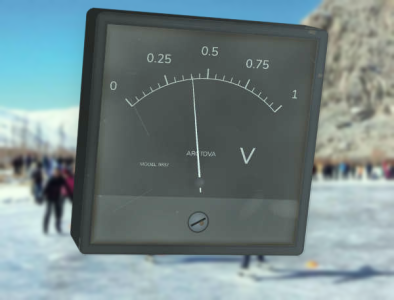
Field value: 0.4 V
